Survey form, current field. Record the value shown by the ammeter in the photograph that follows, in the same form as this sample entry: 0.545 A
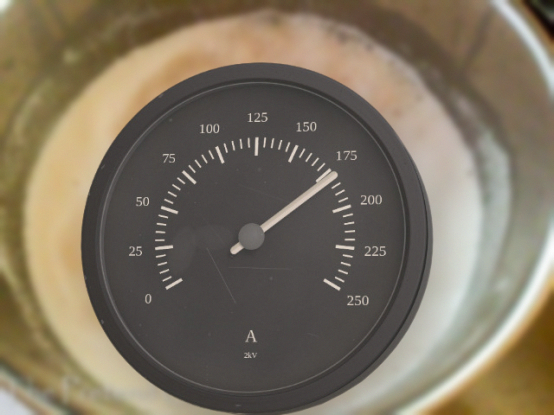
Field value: 180 A
